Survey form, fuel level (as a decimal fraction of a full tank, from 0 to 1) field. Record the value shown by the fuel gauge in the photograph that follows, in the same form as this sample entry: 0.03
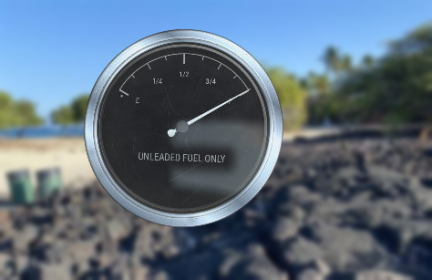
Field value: 1
